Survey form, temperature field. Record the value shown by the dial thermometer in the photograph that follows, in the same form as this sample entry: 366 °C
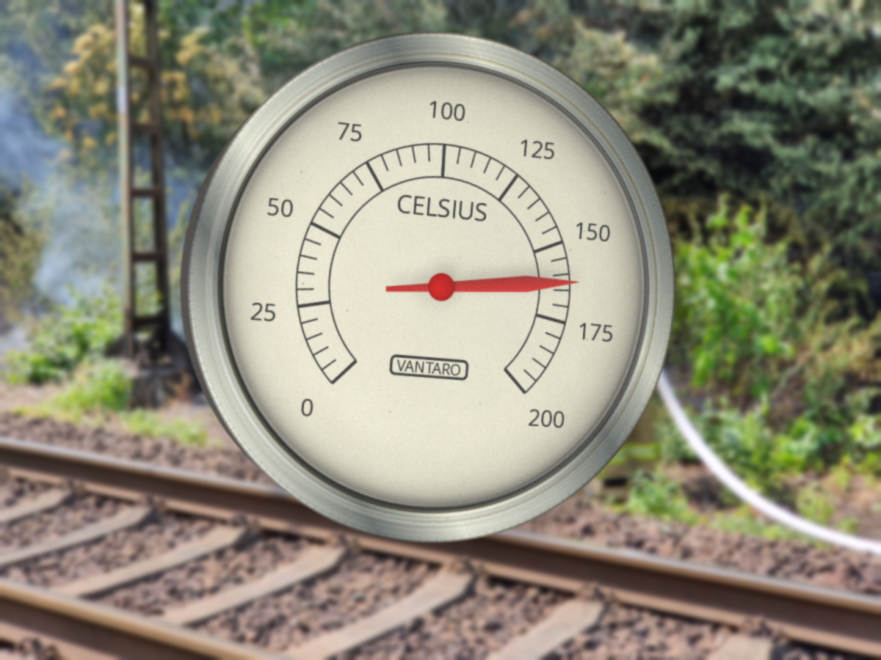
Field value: 162.5 °C
